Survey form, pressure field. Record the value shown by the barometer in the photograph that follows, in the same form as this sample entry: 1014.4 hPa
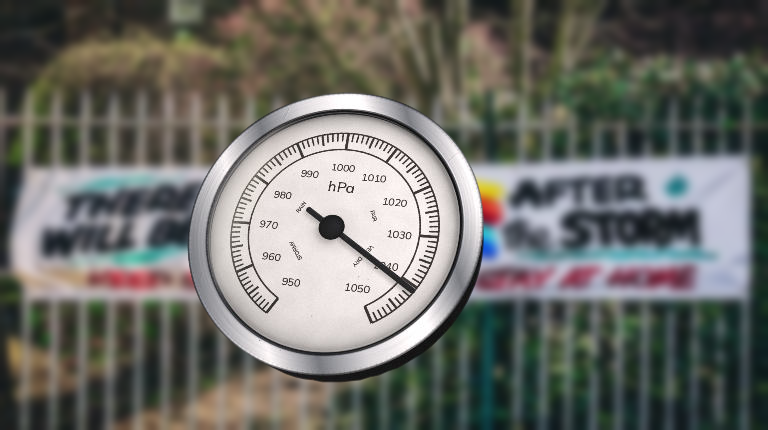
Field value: 1041 hPa
